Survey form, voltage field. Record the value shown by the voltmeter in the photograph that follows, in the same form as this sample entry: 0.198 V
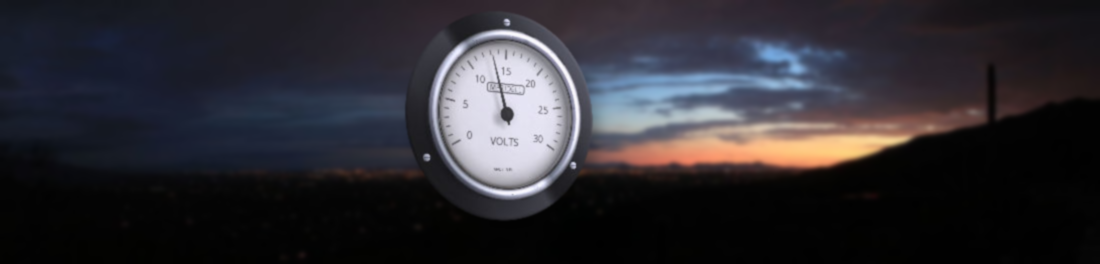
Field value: 13 V
